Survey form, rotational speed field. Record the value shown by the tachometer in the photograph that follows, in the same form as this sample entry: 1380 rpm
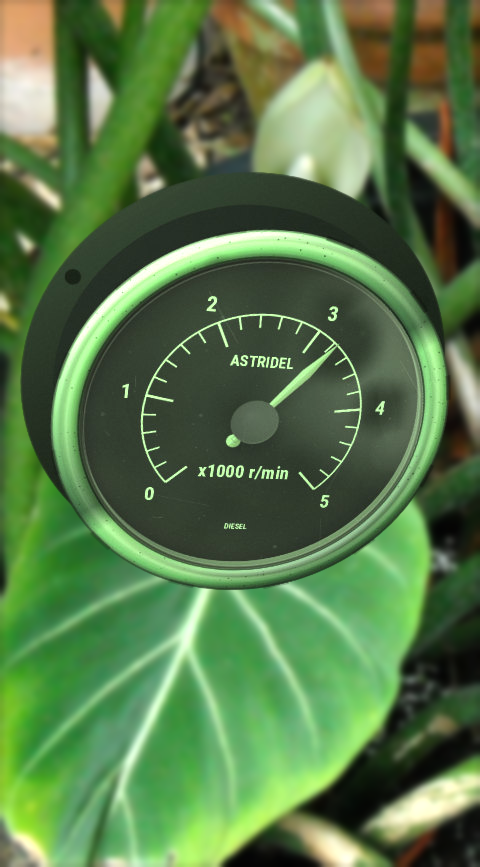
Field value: 3200 rpm
